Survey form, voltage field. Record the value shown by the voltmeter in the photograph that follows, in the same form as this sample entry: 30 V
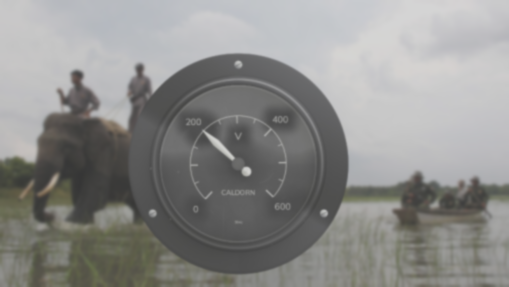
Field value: 200 V
